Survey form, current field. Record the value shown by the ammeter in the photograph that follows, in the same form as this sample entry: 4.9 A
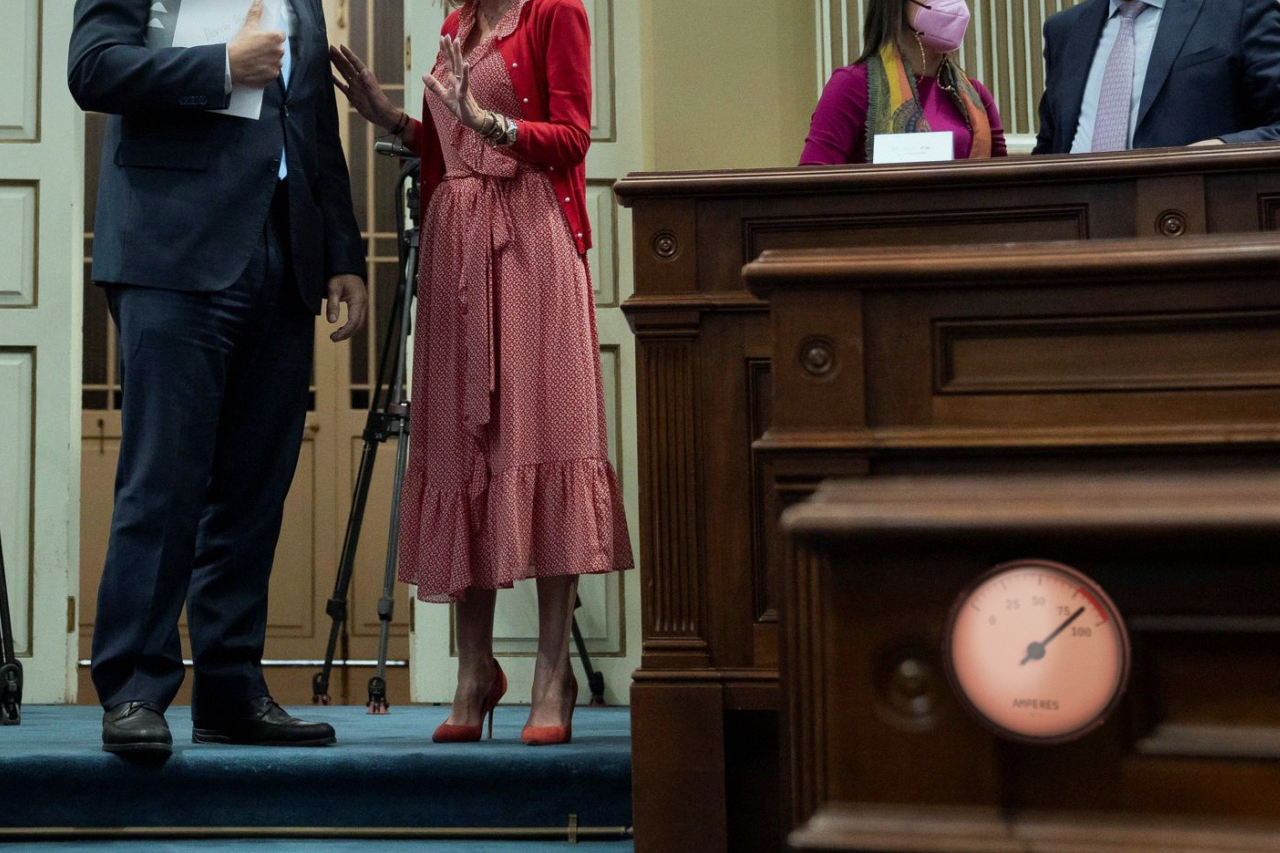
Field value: 85 A
